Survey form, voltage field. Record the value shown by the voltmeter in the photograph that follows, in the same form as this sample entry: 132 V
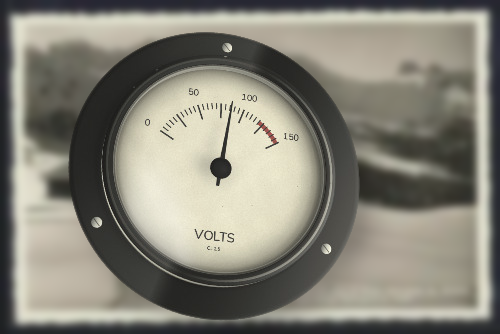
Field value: 85 V
